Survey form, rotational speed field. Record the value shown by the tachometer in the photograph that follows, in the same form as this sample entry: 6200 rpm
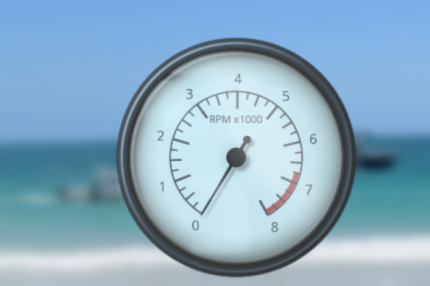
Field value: 0 rpm
